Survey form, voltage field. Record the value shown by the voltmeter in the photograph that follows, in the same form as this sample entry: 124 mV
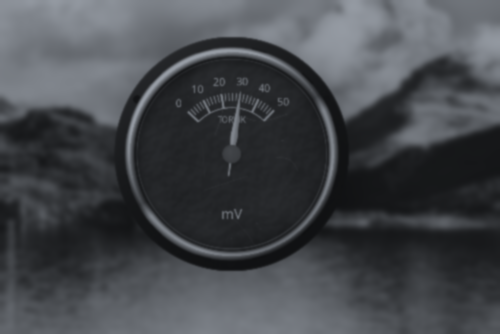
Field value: 30 mV
